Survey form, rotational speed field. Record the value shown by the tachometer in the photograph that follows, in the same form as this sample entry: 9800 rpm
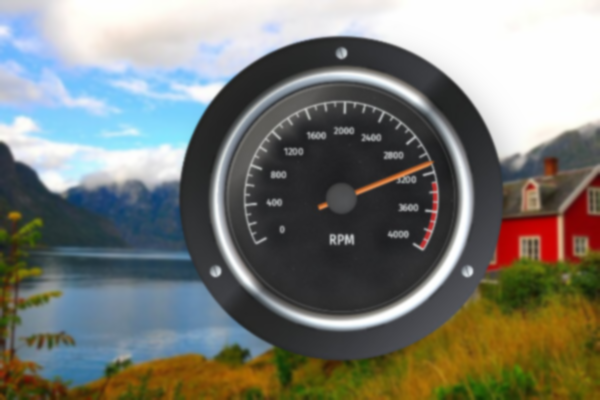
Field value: 3100 rpm
